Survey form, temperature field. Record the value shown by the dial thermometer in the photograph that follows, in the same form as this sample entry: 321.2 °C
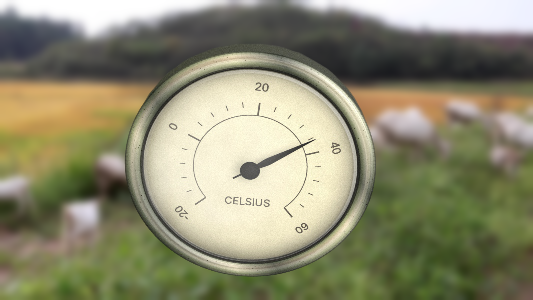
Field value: 36 °C
